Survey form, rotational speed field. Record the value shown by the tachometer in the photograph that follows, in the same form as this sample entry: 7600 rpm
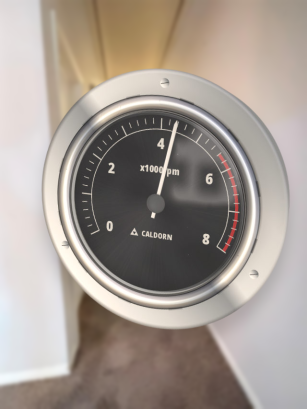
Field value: 4400 rpm
